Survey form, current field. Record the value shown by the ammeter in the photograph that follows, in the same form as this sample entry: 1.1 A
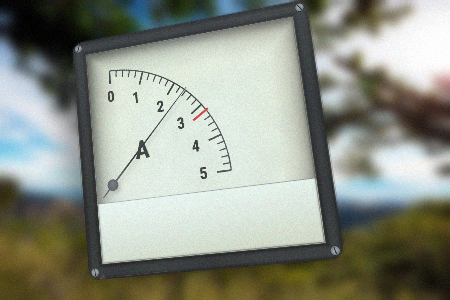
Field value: 2.4 A
